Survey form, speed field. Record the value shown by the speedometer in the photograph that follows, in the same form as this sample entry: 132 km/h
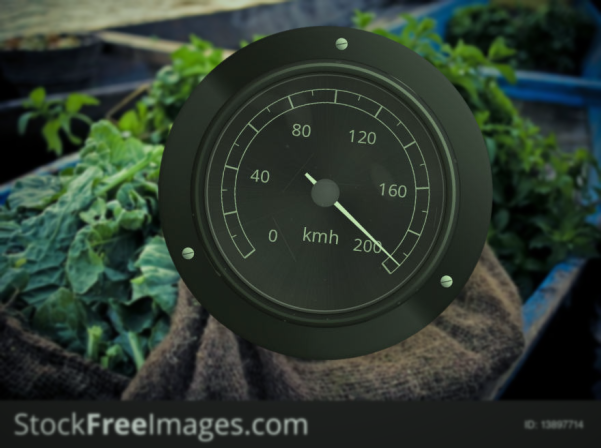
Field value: 195 km/h
